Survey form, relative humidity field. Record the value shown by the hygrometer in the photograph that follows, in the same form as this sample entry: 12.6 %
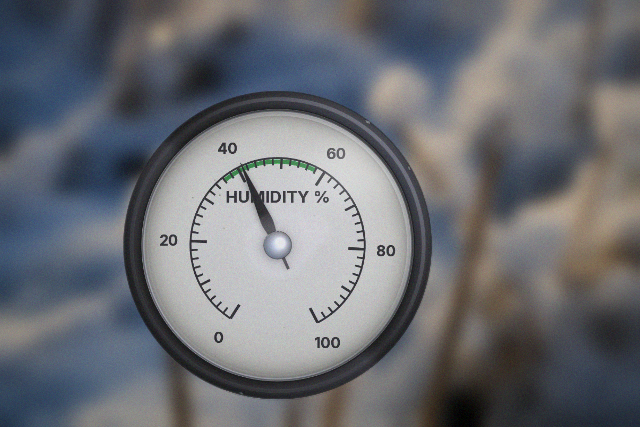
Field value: 41 %
